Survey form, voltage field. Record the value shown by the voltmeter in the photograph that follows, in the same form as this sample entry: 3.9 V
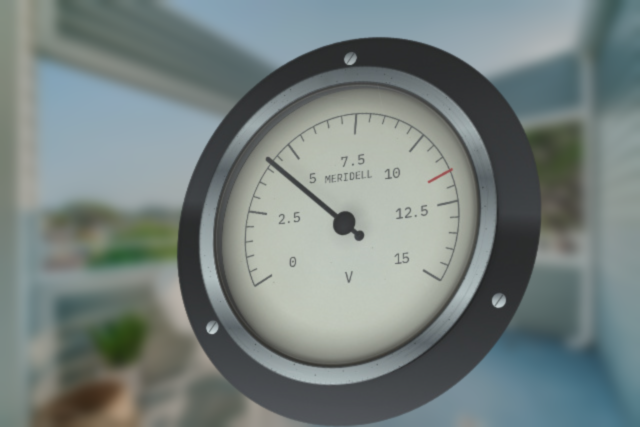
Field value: 4.25 V
